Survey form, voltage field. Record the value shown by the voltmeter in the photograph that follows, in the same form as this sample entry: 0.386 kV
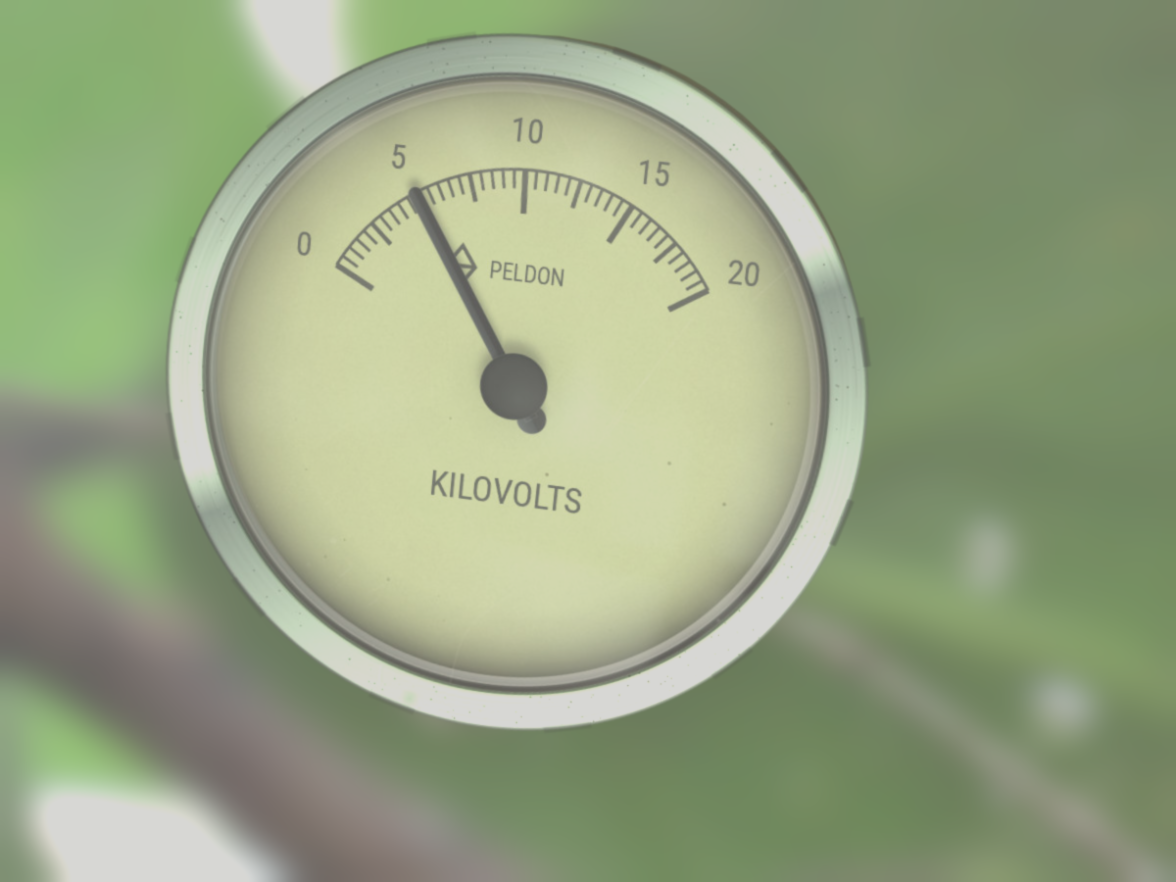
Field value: 5 kV
